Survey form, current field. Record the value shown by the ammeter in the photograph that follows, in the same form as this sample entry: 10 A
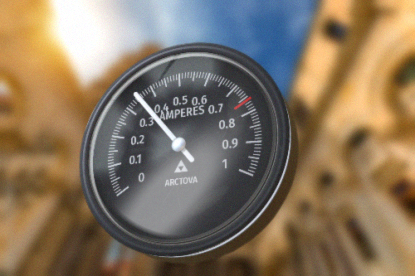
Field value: 0.35 A
